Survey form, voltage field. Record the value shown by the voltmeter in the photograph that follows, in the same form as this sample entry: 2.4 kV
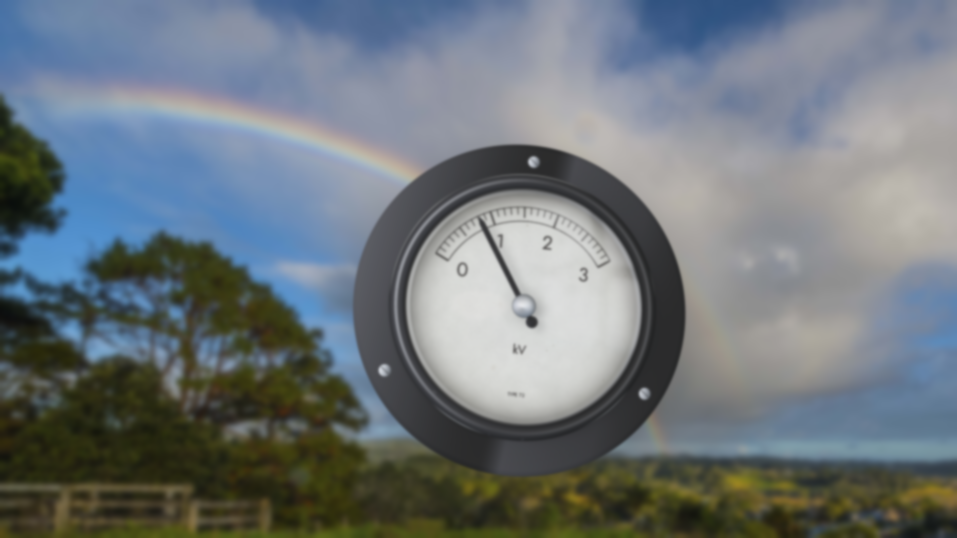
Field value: 0.8 kV
